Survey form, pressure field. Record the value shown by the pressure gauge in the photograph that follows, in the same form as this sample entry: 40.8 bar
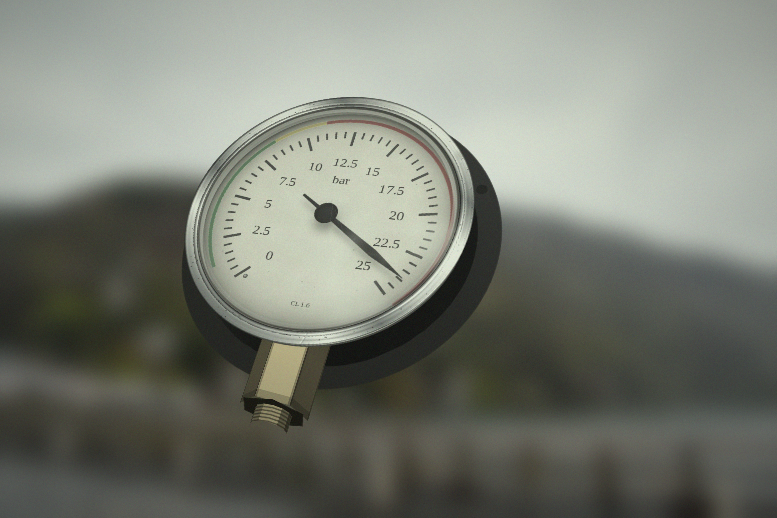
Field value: 24 bar
